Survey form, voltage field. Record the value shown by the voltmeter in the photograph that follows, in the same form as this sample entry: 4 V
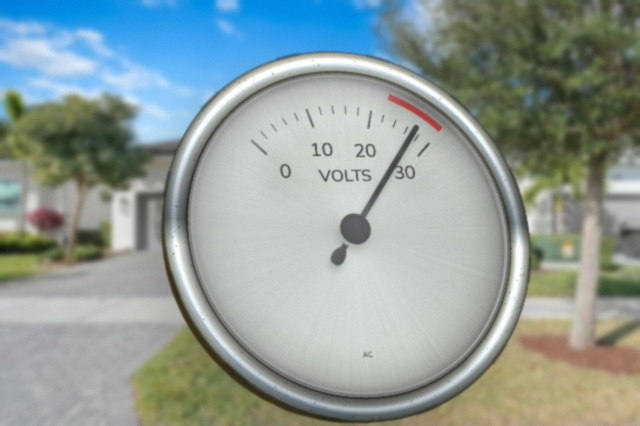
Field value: 27 V
